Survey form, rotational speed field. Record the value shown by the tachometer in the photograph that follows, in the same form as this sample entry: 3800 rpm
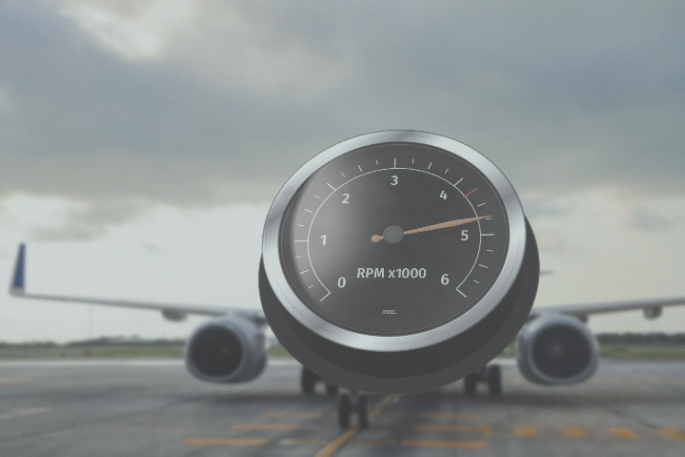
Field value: 4750 rpm
